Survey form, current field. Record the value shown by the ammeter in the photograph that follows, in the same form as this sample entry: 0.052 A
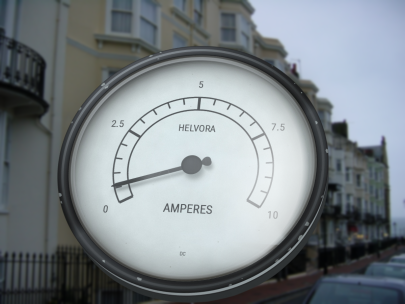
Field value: 0.5 A
